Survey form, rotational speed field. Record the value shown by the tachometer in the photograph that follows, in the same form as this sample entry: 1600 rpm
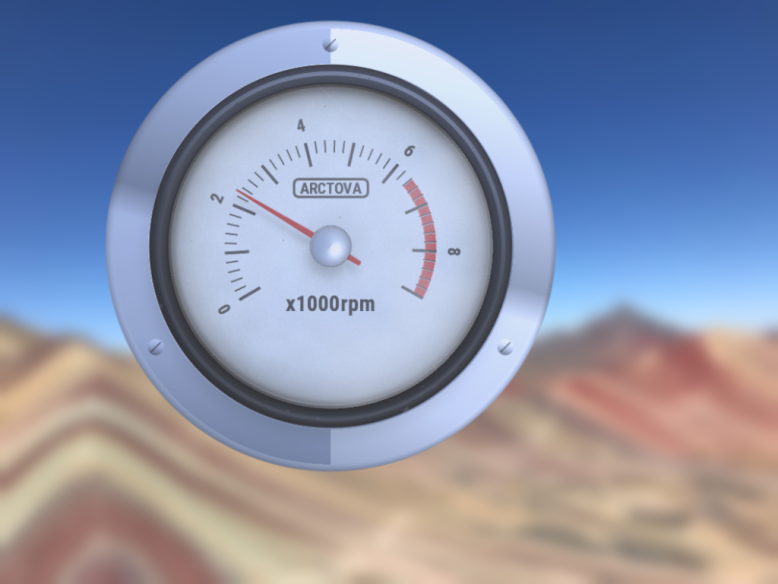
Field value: 2300 rpm
